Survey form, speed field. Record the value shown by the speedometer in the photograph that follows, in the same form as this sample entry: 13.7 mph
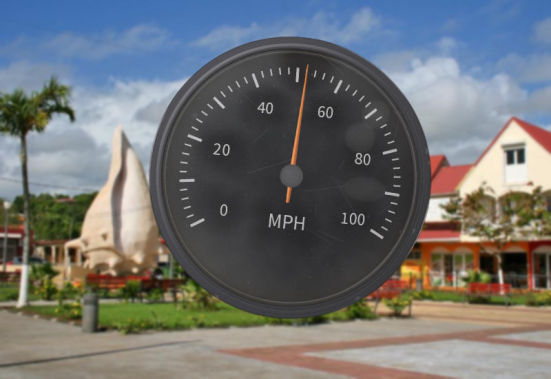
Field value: 52 mph
